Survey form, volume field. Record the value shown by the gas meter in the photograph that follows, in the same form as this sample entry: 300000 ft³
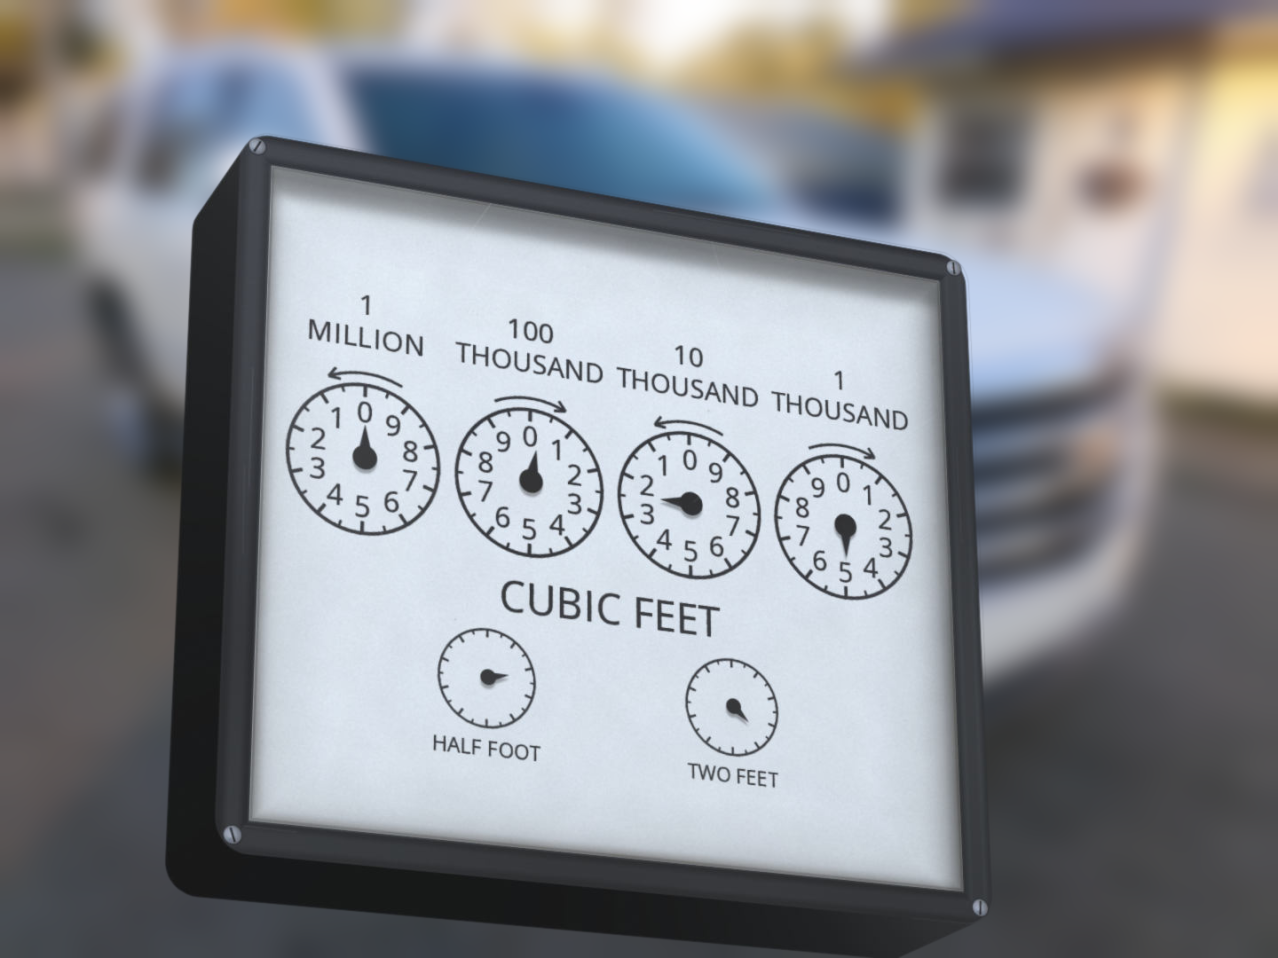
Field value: 2500 ft³
